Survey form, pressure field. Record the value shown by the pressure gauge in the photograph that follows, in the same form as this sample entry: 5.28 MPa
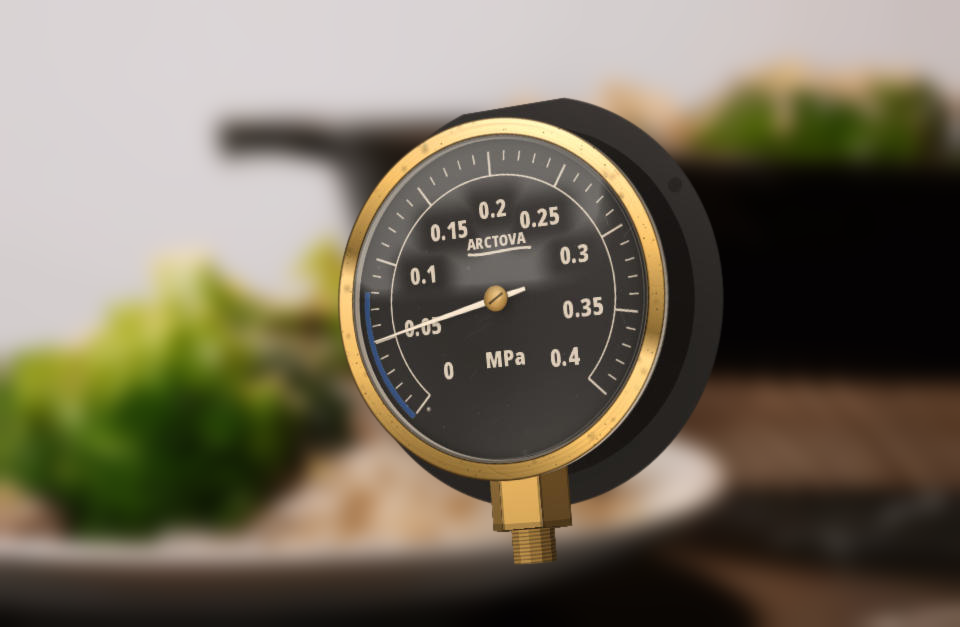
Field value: 0.05 MPa
